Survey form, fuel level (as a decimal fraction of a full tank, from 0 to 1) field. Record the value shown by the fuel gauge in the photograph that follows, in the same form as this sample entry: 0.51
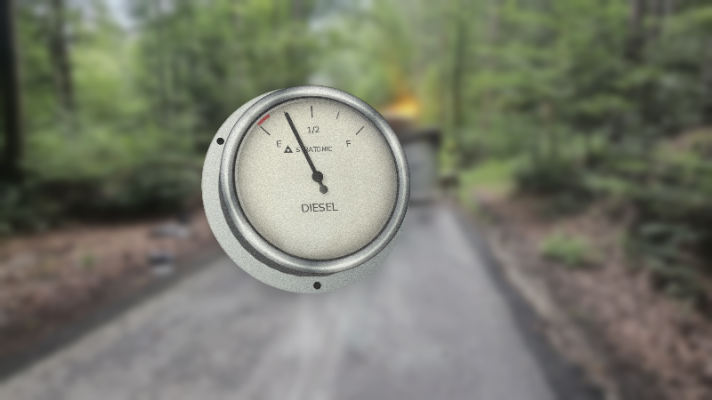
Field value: 0.25
